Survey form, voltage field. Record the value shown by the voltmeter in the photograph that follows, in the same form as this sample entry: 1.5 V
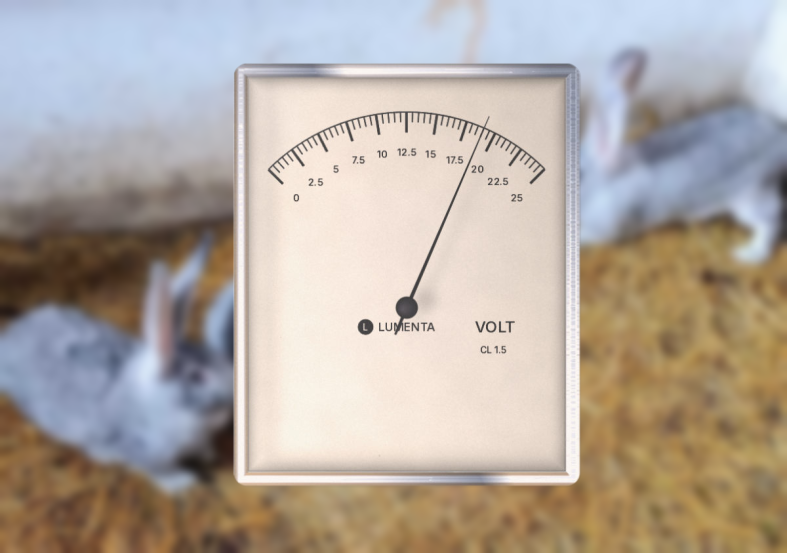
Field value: 19 V
